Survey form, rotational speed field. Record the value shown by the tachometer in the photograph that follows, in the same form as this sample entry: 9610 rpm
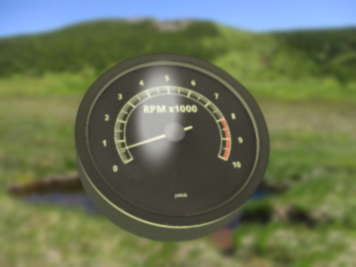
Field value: 500 rpm
